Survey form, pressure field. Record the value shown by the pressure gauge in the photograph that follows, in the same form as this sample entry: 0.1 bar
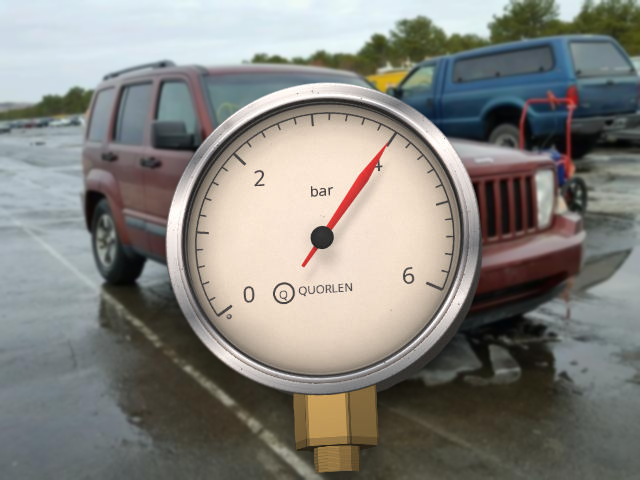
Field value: 4 bar
